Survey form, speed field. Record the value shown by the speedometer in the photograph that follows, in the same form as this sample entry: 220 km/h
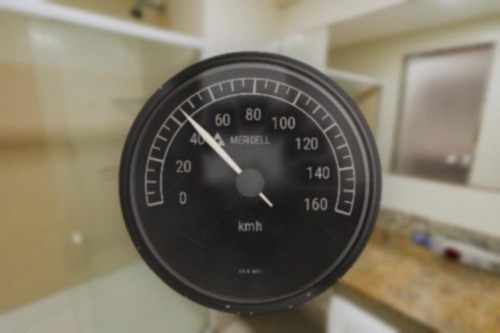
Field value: 45 km/h
